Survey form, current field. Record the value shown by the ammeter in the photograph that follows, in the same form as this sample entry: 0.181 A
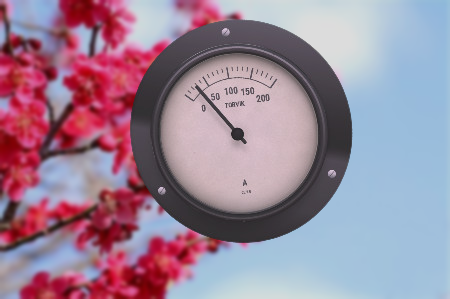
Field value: 30 A
